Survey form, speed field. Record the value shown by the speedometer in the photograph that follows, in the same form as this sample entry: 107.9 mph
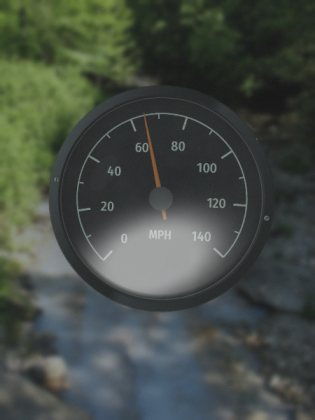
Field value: 65 mph
